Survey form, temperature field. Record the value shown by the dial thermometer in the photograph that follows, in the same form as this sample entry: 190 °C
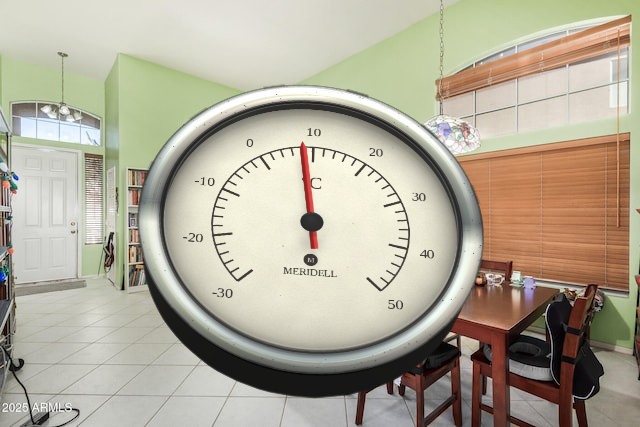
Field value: 8 °C
